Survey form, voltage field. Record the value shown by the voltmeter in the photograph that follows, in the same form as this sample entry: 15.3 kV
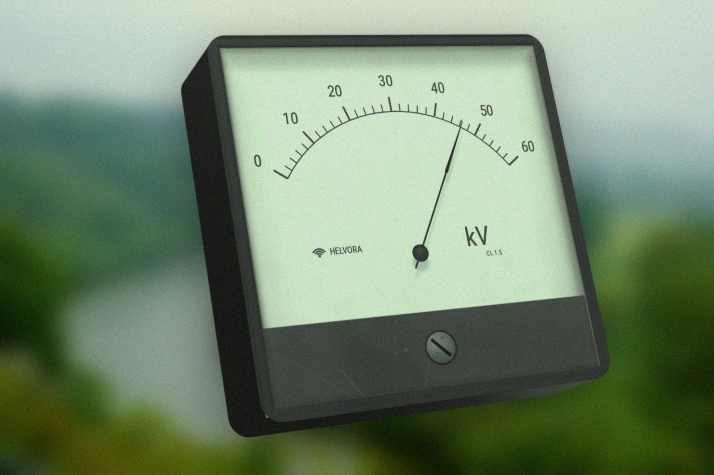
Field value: 46 kV
